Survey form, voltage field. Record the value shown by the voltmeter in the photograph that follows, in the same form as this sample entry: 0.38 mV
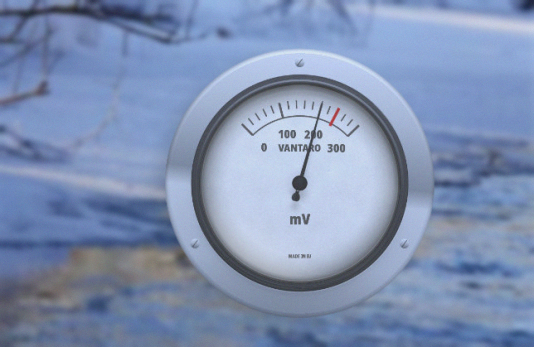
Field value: 200 mV
